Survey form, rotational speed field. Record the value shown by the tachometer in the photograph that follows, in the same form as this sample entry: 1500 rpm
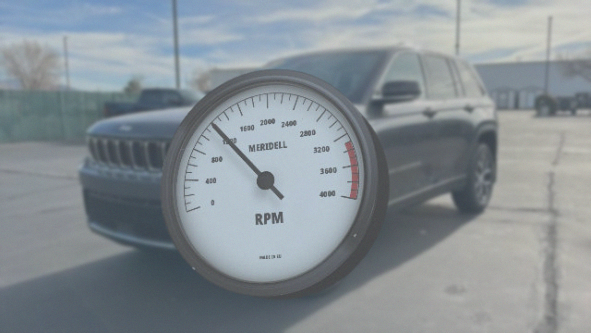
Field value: 1200 rpm
